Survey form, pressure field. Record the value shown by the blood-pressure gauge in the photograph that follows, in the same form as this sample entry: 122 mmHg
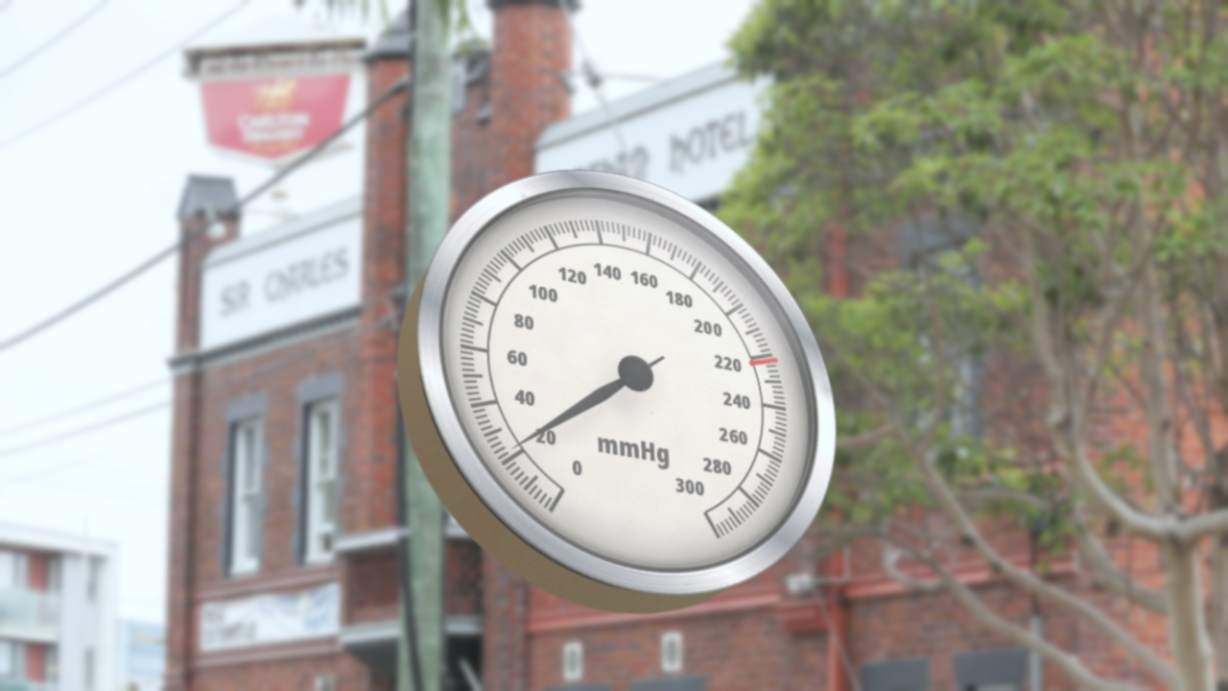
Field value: 22 mmHg
